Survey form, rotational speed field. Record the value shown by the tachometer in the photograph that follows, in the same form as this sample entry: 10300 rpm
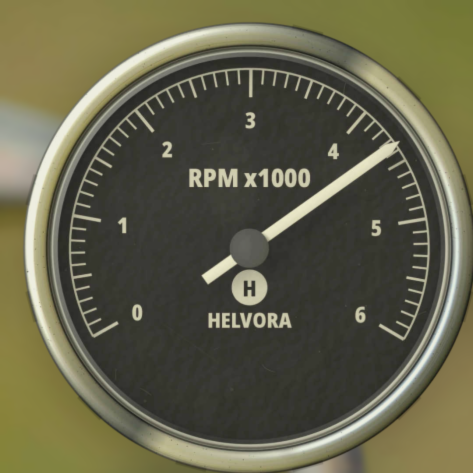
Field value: 4350 rpm
